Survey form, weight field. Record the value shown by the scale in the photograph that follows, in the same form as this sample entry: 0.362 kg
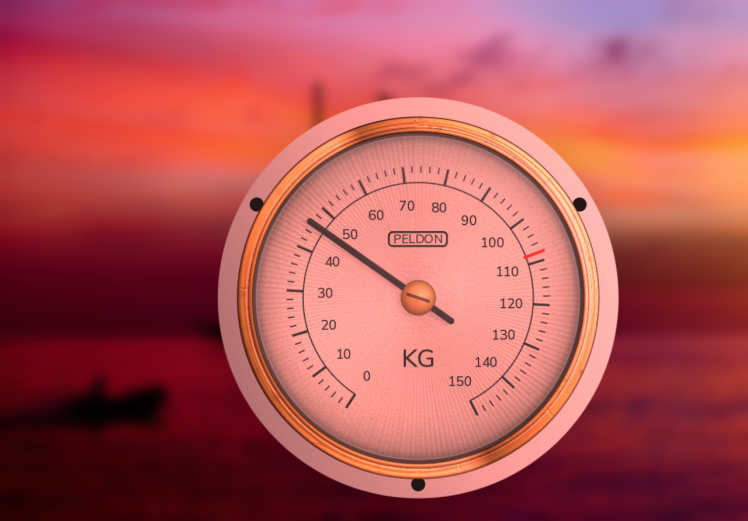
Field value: 46 kg
